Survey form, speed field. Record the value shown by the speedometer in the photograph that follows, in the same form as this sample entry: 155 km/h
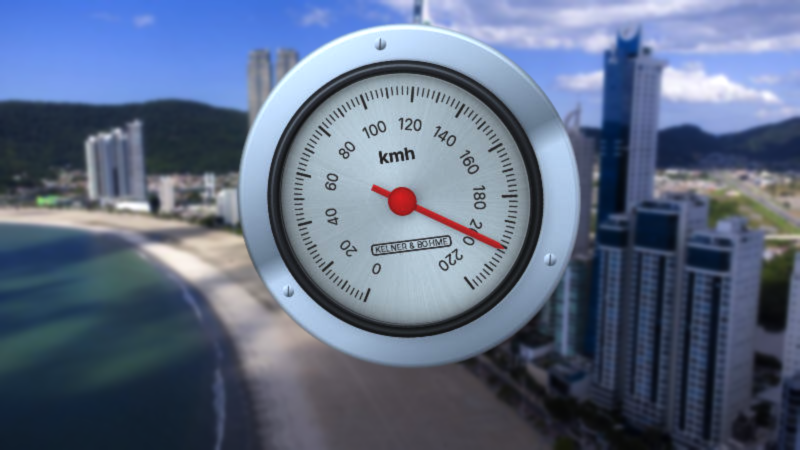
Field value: 200 km/h
